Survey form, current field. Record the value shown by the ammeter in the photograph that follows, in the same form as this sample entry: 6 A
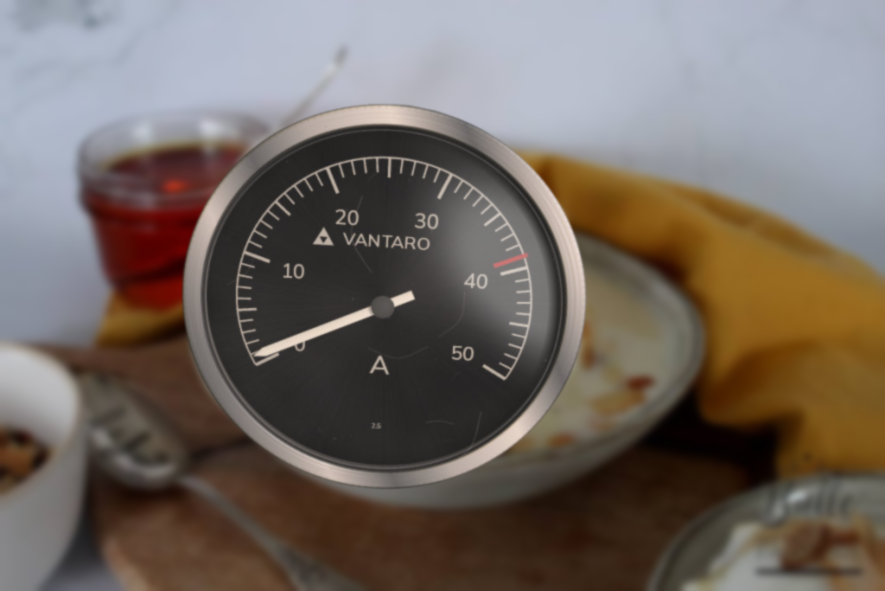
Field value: 1 A
